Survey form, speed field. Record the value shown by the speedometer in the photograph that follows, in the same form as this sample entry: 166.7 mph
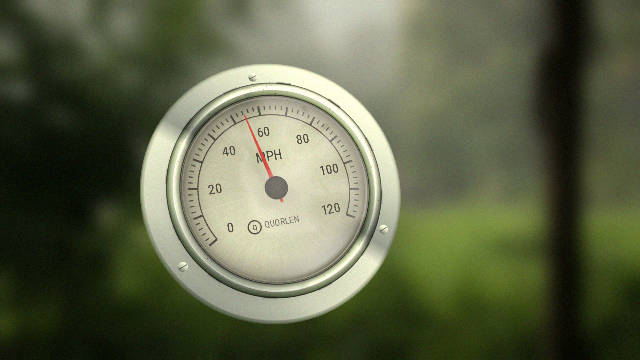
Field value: 54 mph
